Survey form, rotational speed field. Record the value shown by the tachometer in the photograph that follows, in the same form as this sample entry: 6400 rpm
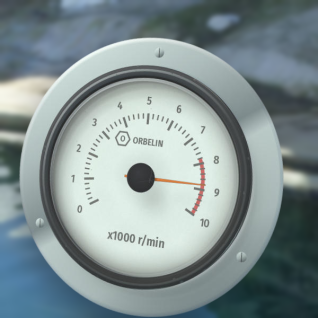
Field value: 8800 rpm
